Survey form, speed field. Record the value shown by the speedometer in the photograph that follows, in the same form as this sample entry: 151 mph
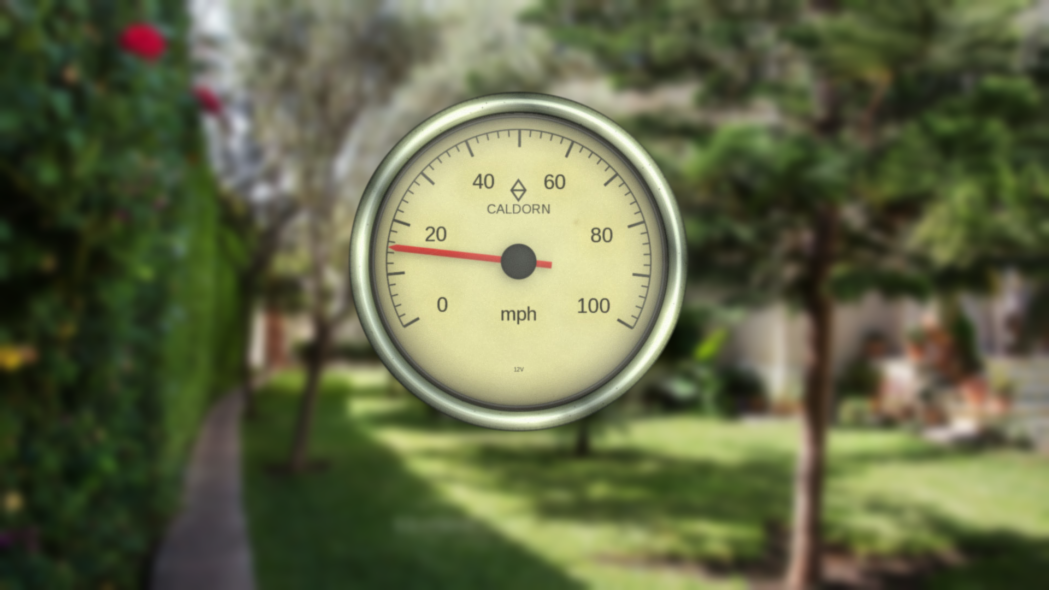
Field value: 15 mph
